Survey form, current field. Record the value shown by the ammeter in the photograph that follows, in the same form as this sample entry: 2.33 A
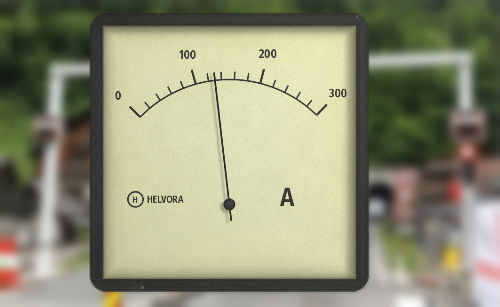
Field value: 130 A
